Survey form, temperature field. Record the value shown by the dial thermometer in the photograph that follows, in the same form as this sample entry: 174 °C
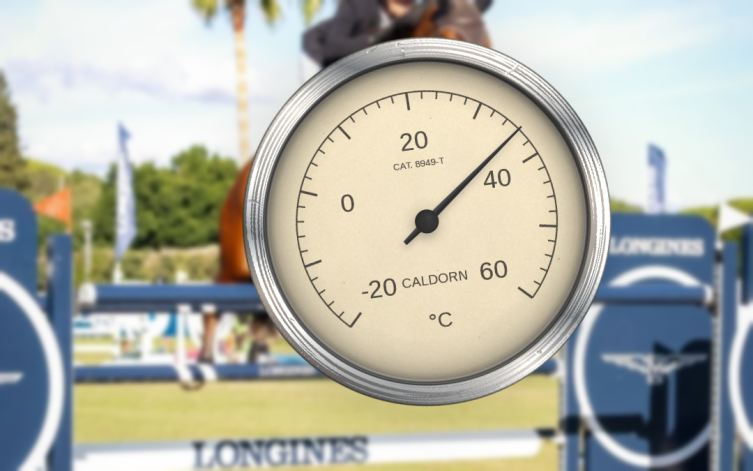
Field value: 36 °C
